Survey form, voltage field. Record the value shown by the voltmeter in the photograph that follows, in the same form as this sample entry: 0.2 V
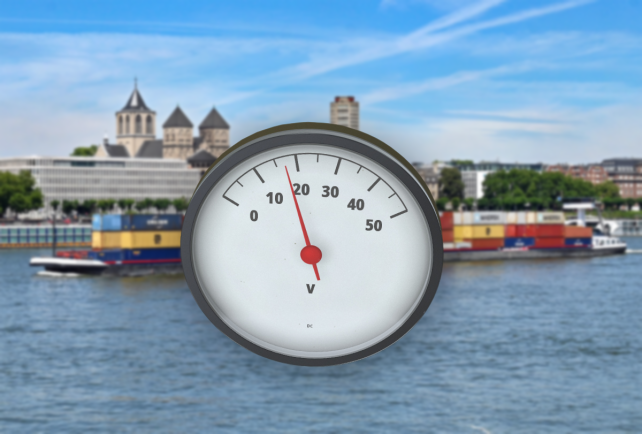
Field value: 17.5 V
